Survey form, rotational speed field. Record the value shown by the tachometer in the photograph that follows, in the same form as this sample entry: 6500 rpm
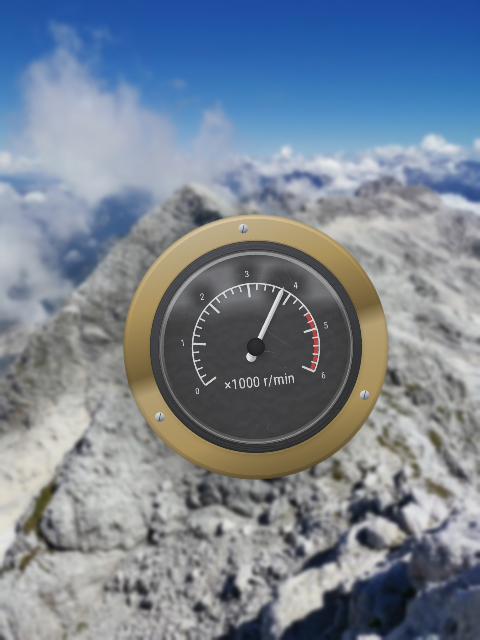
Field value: 3800 rpm
